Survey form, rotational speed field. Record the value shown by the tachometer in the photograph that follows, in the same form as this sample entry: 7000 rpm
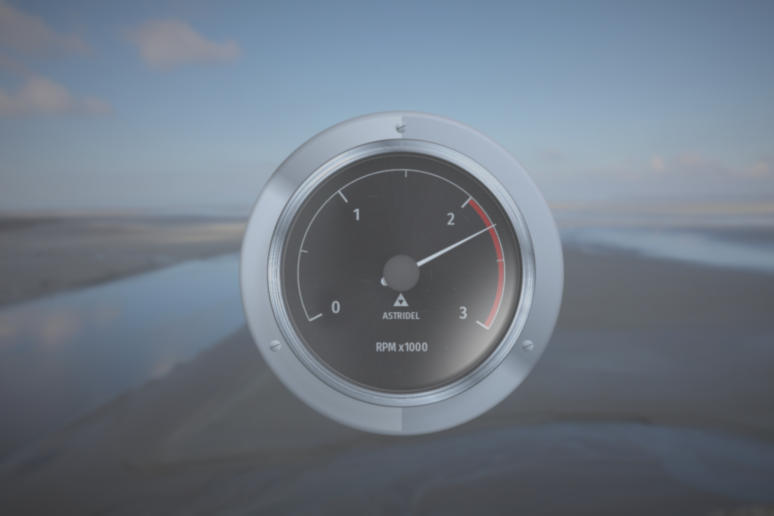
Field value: 2250 rpm
